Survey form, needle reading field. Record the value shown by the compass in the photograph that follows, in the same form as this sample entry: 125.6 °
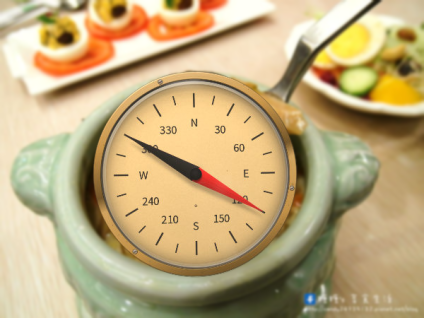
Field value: 120 °
